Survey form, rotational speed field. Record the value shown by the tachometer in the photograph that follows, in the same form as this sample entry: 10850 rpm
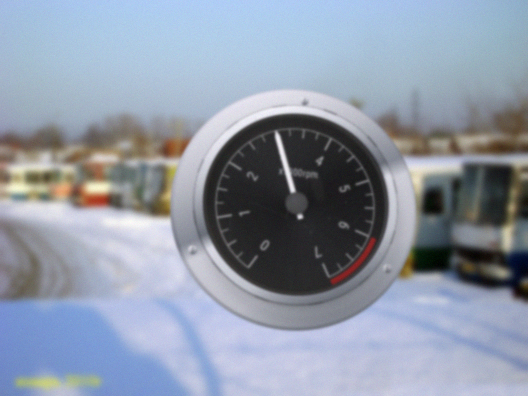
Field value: 3000 rpm
